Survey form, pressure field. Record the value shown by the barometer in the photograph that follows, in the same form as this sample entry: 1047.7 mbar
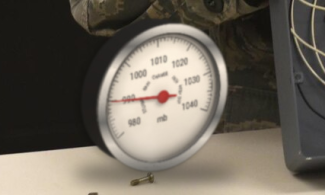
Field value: 990 mbar
